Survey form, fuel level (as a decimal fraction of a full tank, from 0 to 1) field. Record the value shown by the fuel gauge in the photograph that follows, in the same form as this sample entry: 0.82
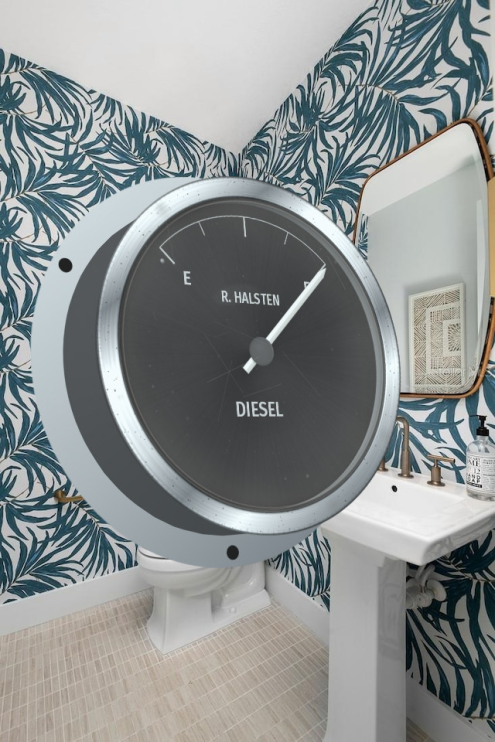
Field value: 1
